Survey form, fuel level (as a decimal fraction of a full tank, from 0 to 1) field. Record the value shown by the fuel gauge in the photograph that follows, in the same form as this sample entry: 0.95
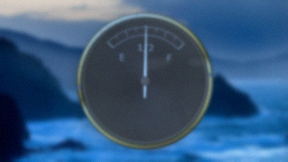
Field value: 0.5
